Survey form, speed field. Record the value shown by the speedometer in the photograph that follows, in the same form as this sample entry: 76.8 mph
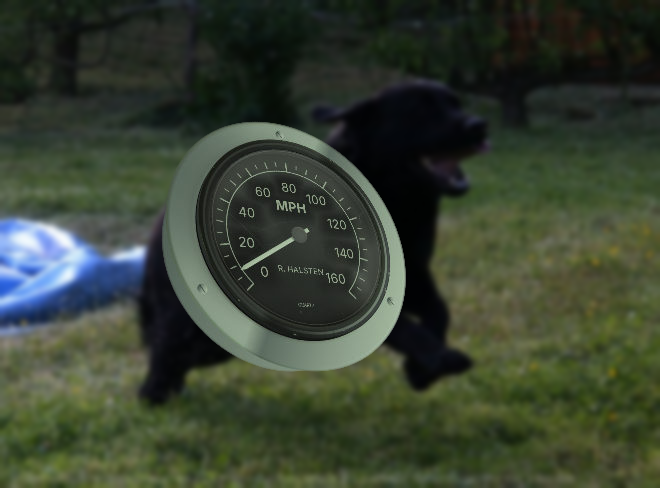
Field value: 7.5 mph
